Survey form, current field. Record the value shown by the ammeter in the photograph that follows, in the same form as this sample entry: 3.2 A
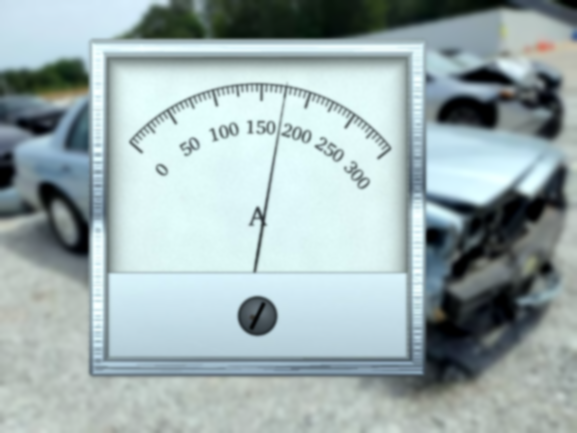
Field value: 175 A
